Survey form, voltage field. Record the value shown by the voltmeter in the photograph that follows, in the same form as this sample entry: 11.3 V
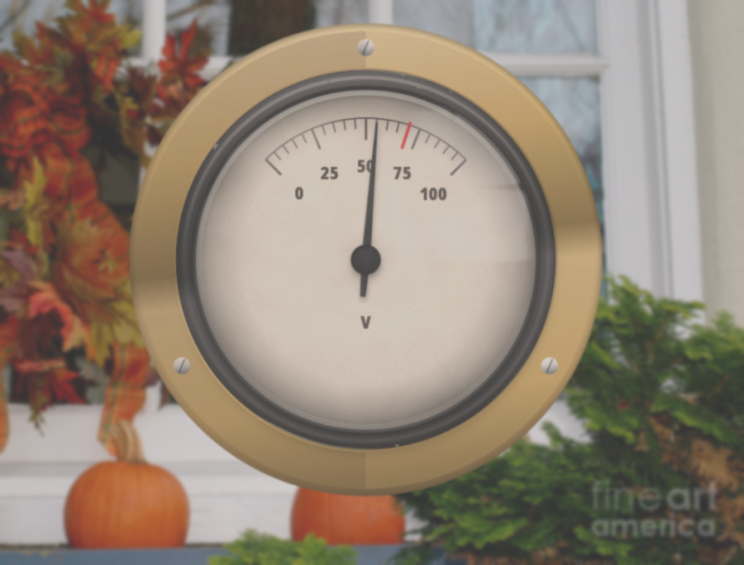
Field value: 55 V
